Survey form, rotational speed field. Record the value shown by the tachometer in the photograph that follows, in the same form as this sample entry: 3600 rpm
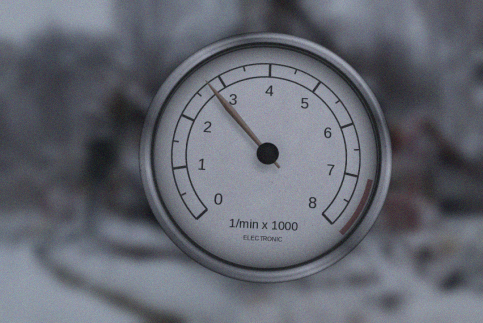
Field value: 2750 rpm
